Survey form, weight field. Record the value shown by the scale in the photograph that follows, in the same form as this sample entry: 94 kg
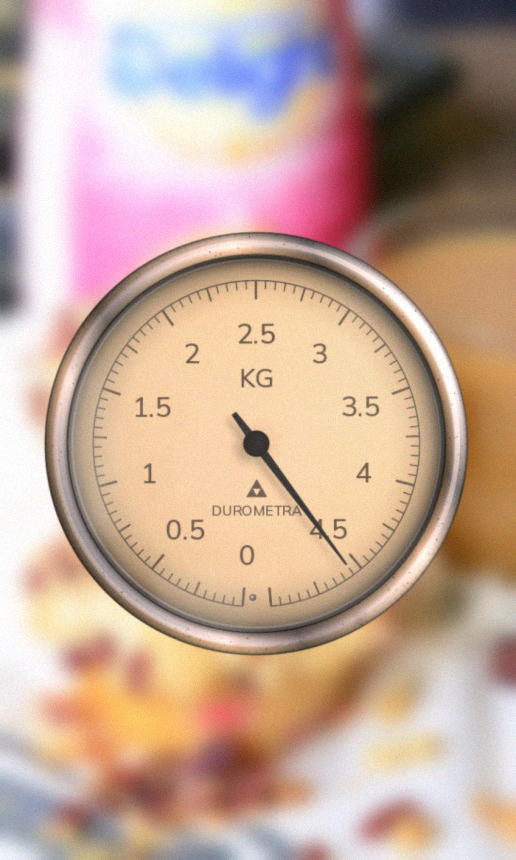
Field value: 4.55 kg
